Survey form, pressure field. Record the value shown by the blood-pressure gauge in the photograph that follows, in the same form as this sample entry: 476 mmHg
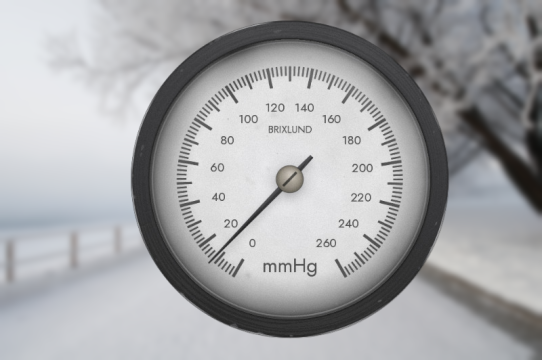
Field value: 12 mmHg
